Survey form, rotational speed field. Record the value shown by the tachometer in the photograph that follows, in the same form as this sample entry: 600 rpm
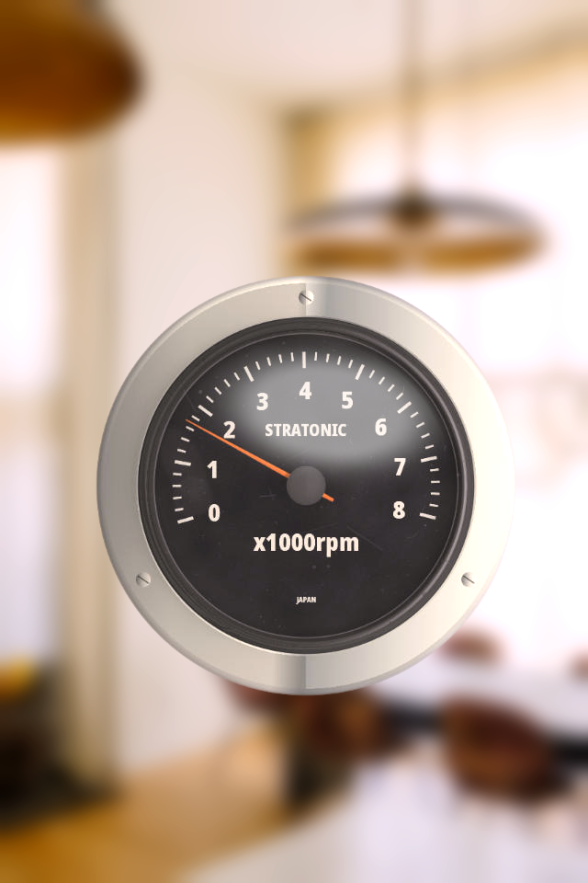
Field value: 1700 rpm
